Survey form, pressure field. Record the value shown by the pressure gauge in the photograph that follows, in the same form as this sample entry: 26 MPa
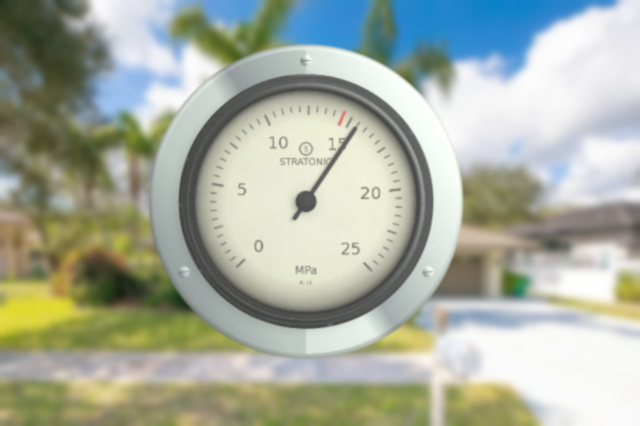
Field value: 15.5 MPa
